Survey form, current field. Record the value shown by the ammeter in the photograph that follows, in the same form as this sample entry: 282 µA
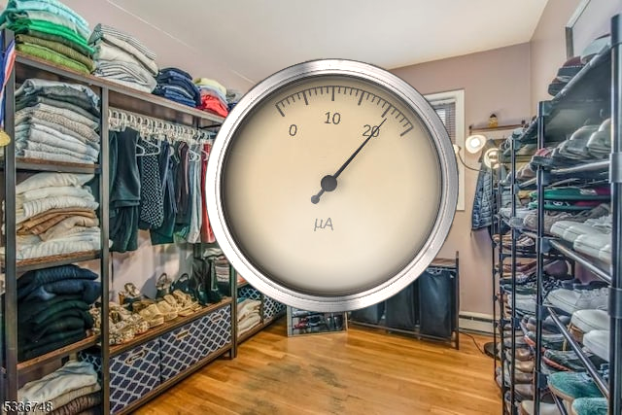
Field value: 21 µA
